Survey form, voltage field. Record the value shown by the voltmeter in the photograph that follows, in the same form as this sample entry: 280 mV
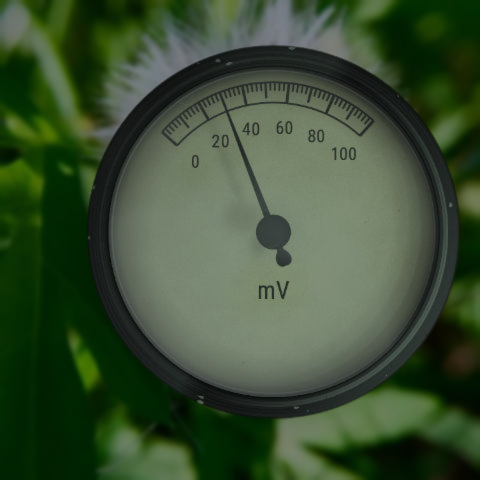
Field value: 30 mV
